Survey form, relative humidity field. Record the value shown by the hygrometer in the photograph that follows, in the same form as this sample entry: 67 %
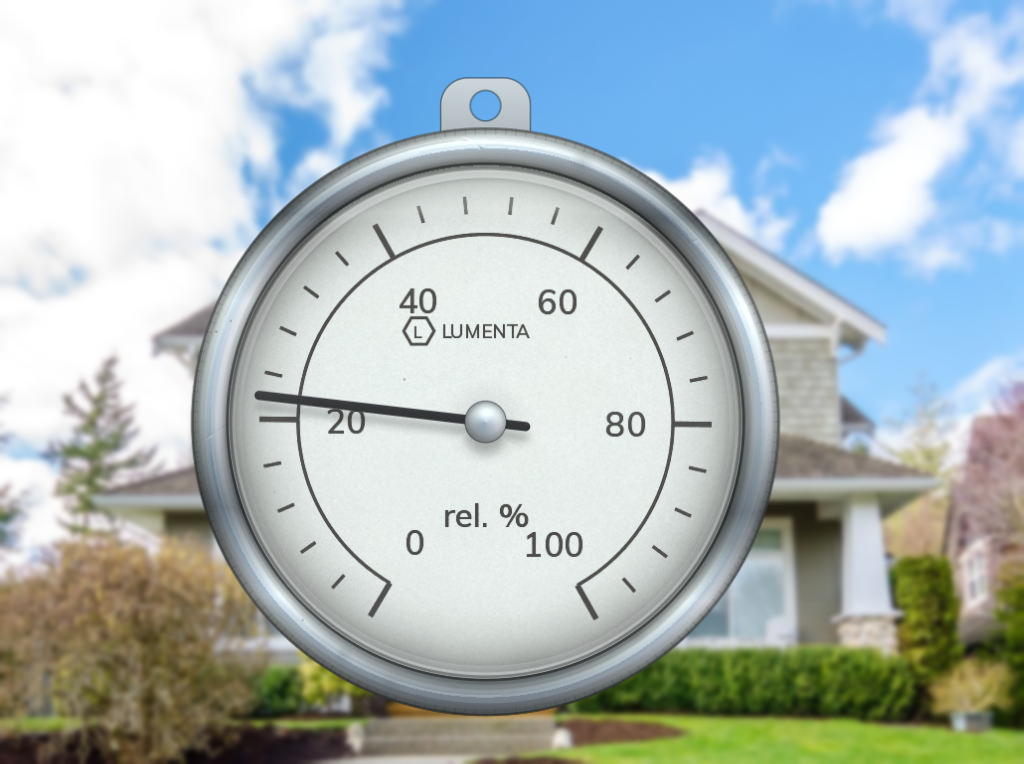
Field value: 22 %
